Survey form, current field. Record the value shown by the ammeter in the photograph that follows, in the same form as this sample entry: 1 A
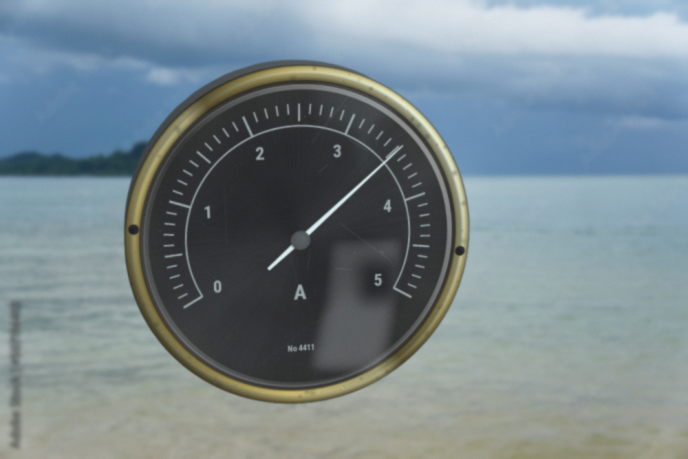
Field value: 3.5 A
